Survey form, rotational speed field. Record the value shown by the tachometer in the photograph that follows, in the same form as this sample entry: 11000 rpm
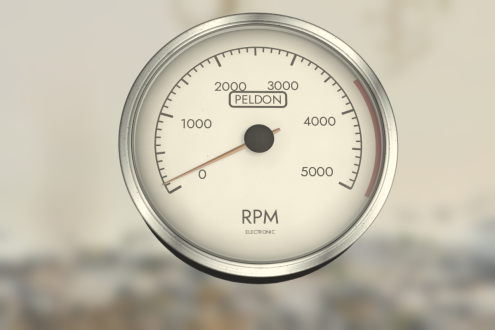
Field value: 100 rpm
